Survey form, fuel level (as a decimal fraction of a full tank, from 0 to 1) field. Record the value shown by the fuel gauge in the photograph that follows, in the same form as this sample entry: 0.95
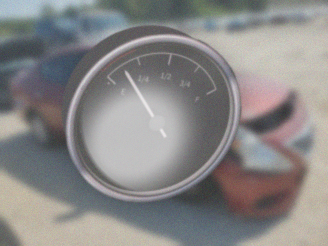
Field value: 0.125
